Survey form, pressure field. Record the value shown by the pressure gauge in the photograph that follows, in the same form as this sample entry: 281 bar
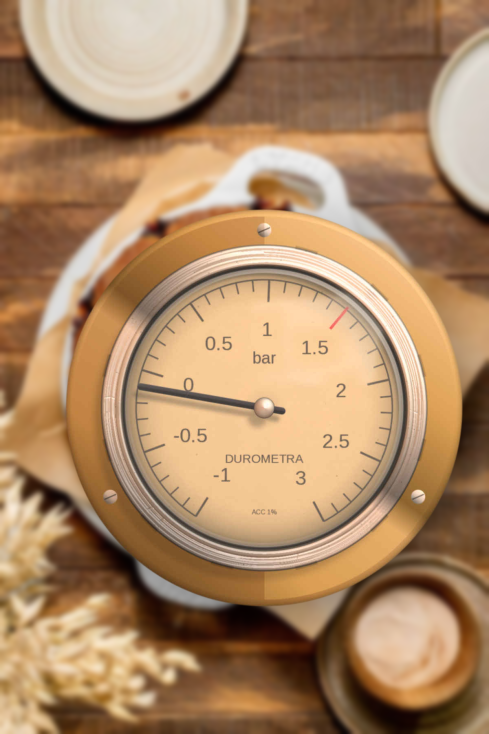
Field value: -0.1 bar
